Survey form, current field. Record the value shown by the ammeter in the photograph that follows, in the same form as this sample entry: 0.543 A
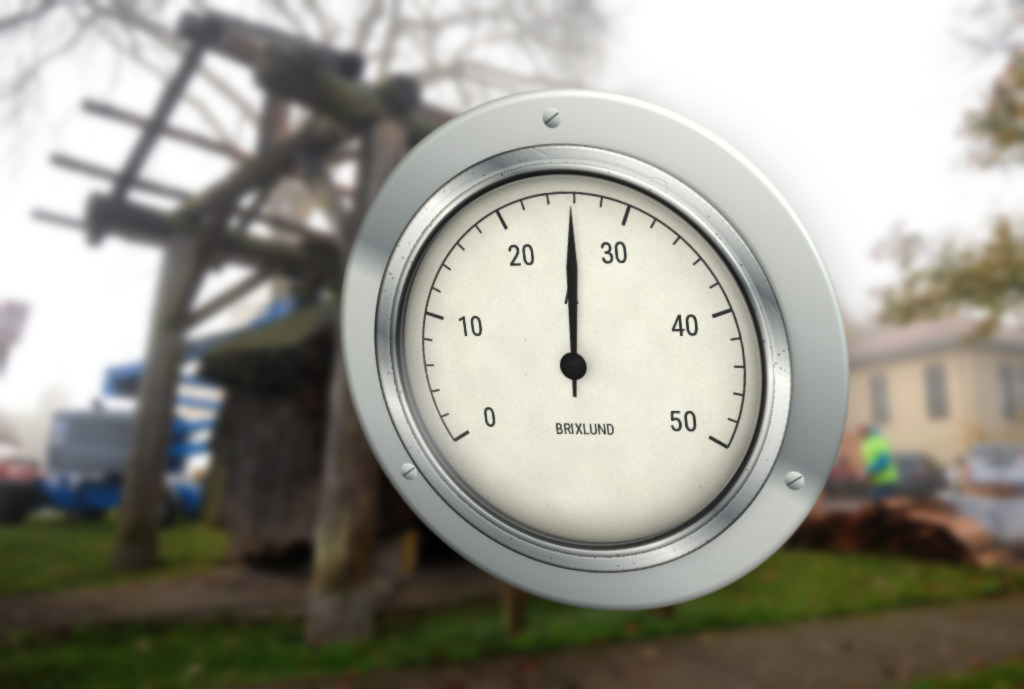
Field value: 26 A
